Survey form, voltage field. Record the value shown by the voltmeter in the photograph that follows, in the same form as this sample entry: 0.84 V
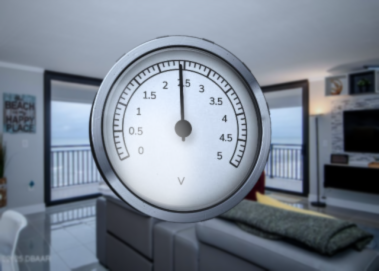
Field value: 2.4 V
